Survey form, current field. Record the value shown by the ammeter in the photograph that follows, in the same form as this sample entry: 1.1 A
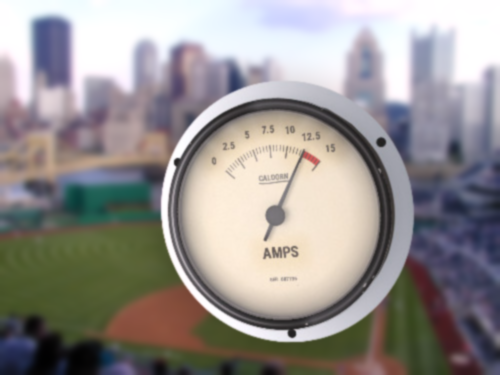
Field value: 12.5 A
